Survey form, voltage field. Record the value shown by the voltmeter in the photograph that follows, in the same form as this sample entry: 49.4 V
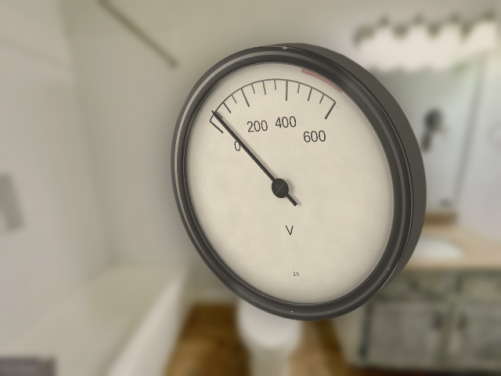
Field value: 50 V
